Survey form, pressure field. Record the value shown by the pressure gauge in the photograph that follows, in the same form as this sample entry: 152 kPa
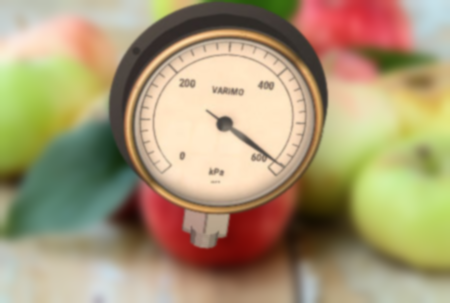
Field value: 580 kPa
